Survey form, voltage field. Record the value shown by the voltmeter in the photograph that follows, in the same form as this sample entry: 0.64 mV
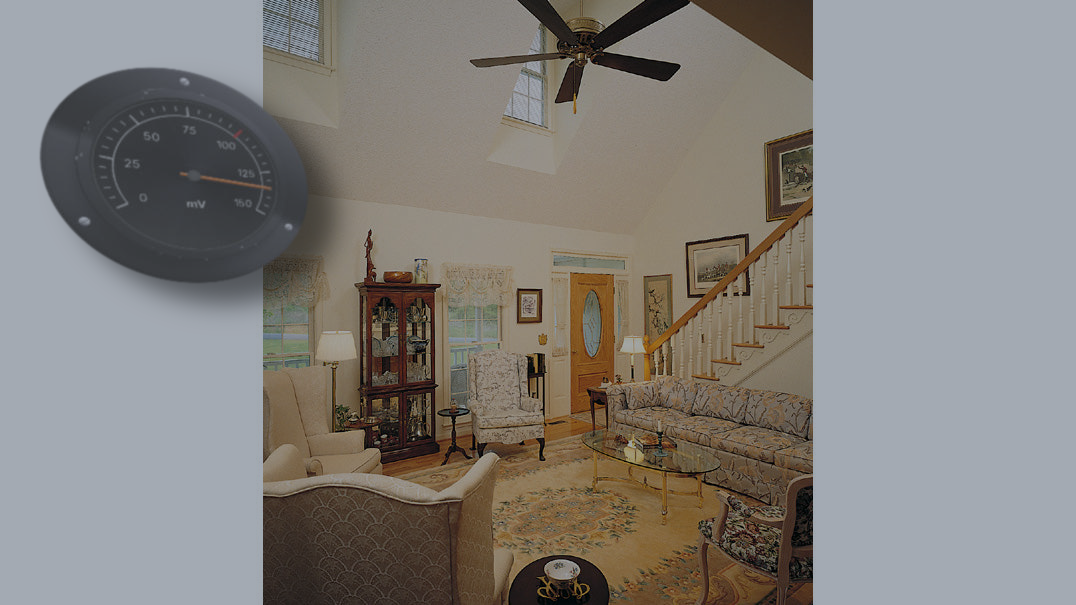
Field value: 135 mV
